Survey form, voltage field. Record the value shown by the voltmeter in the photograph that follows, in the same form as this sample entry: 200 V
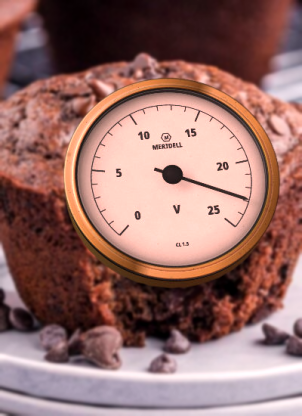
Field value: 23 V
